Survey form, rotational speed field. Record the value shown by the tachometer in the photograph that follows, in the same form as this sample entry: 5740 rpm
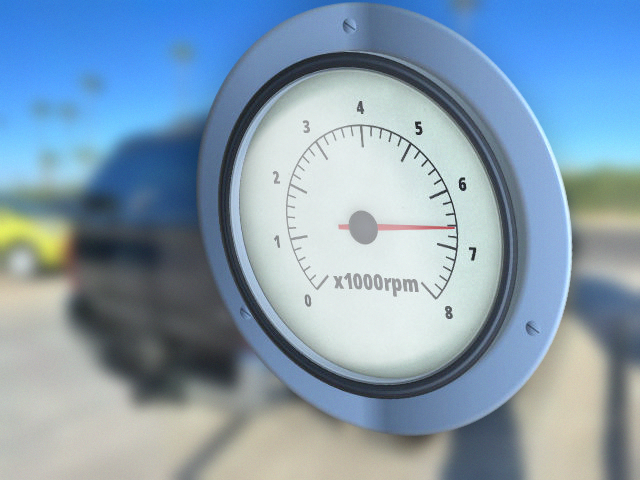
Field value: 6600 rpm
